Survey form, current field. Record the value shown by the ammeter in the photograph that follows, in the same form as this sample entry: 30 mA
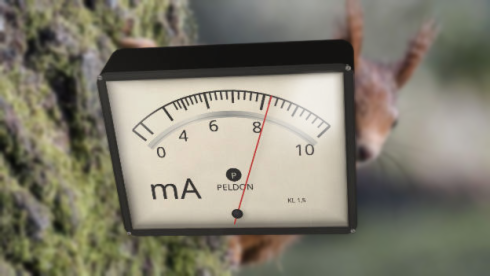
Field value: 8.2 mA
